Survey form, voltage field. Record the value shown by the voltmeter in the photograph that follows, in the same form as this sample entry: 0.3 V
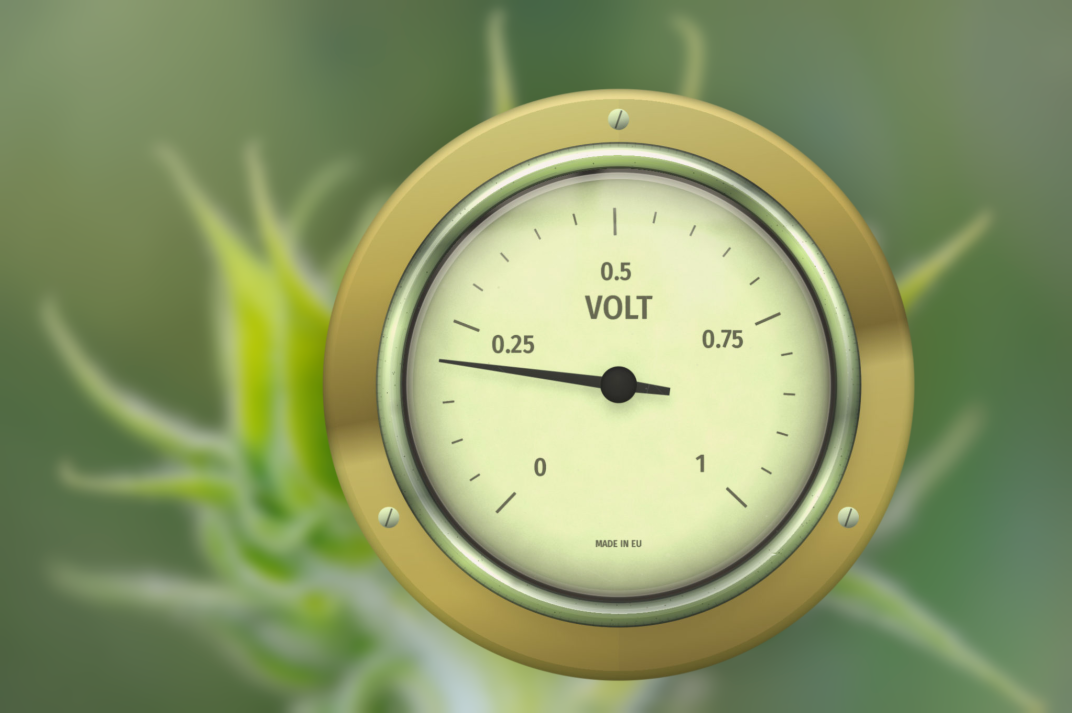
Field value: 0.2 V
